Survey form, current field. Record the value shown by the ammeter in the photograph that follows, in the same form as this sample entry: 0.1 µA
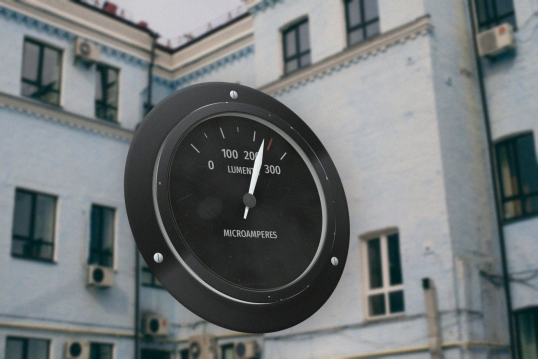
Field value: 225 µA
